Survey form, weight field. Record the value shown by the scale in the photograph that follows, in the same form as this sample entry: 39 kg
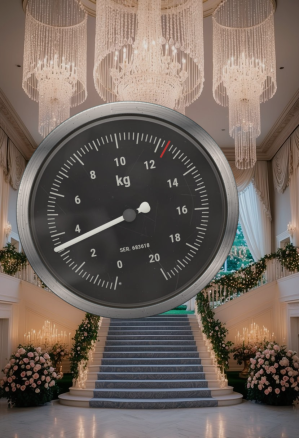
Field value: 3.4 kg
